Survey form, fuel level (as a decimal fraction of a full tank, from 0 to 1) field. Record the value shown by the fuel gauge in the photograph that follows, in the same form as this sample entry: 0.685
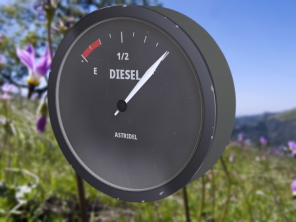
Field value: 1
